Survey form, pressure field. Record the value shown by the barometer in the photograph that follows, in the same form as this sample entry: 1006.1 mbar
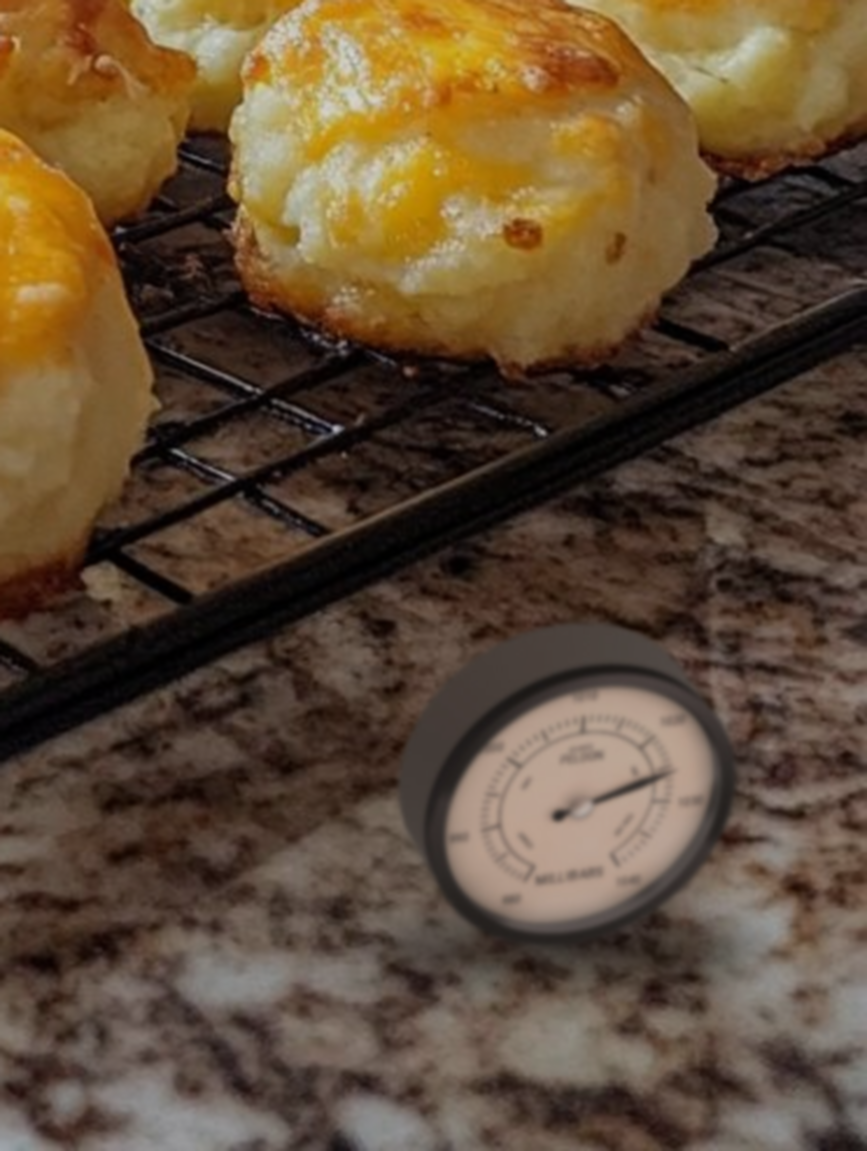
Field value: 1025 mbar
